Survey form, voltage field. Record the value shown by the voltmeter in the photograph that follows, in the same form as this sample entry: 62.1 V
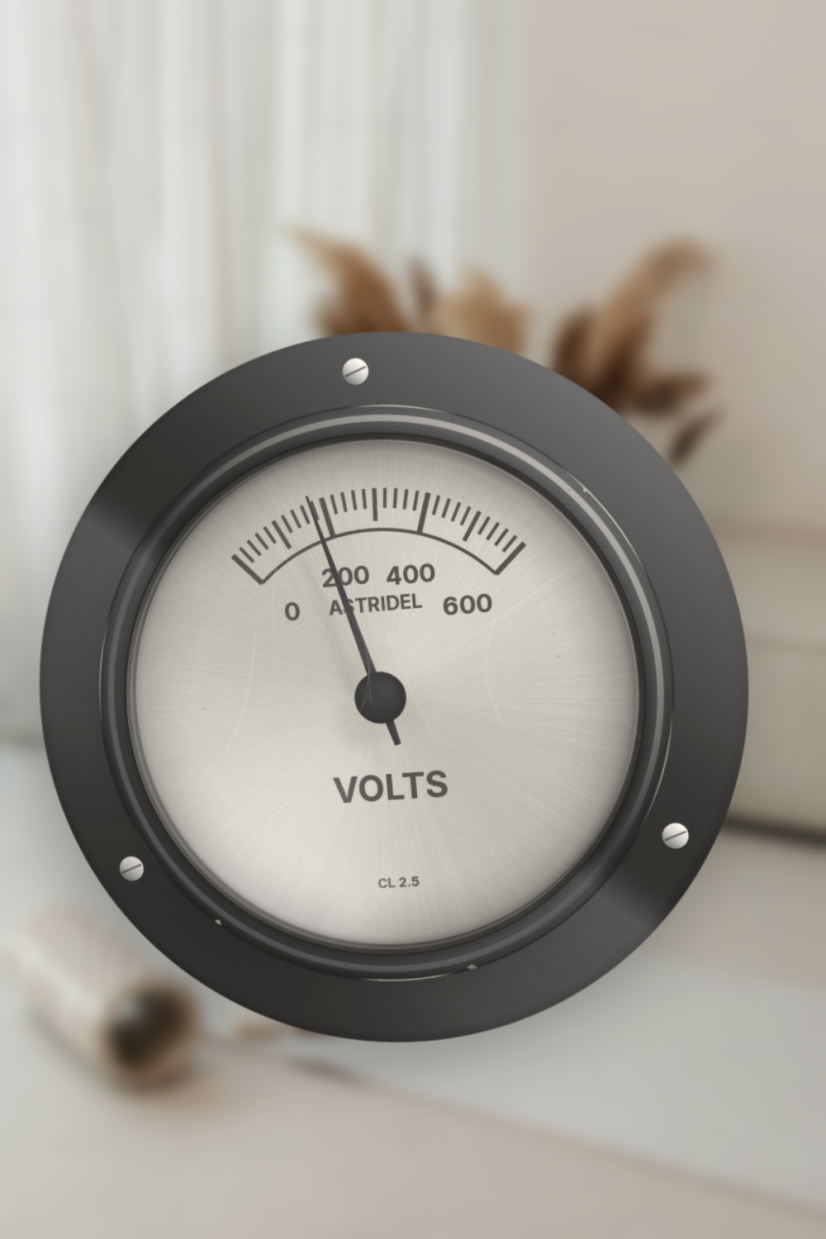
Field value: 180 V
